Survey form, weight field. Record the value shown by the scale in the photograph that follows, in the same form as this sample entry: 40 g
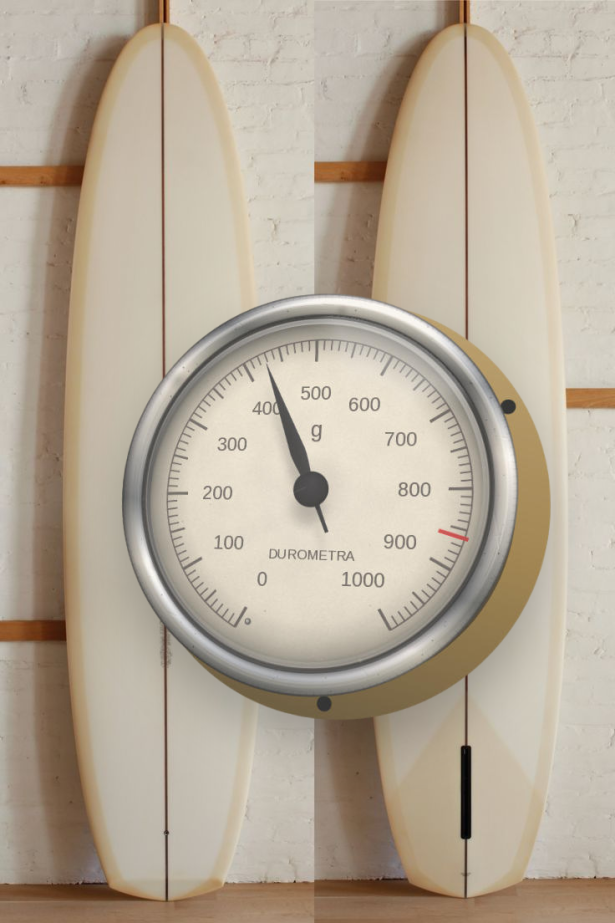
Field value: 430 g
